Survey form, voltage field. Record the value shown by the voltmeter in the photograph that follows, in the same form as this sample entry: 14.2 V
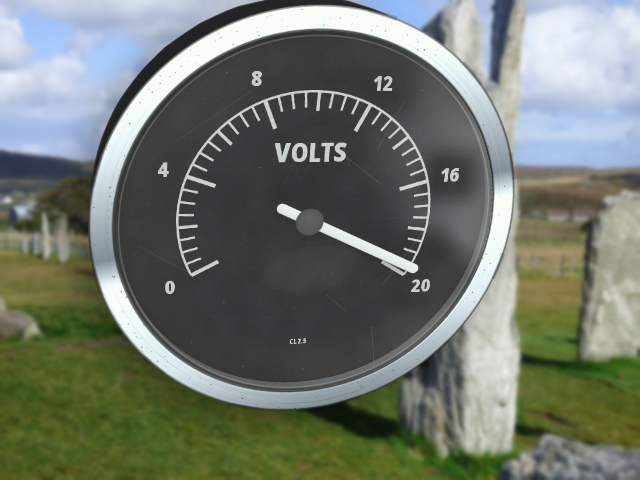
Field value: 19.5 V
